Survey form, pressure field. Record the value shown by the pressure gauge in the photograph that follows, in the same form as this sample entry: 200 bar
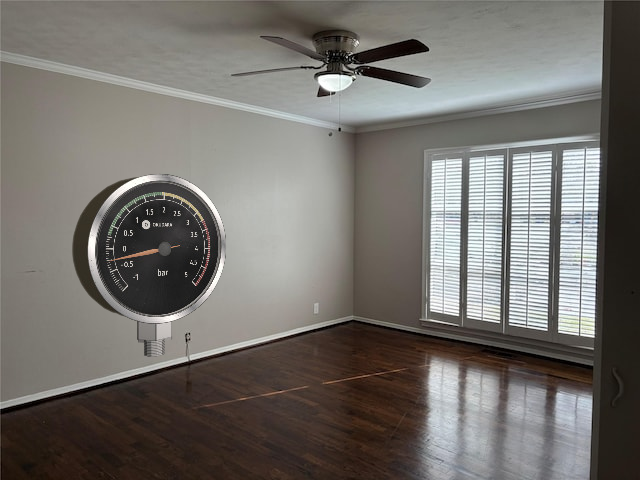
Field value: -0.25 bar
